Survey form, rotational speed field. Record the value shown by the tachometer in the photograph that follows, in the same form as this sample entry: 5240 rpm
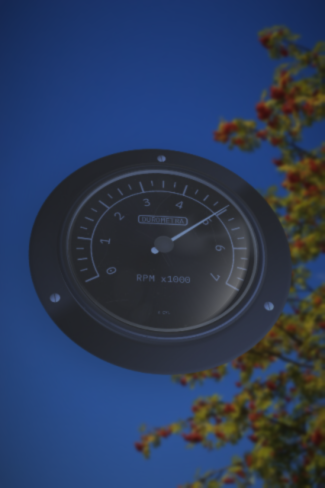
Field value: 5000 rpm
